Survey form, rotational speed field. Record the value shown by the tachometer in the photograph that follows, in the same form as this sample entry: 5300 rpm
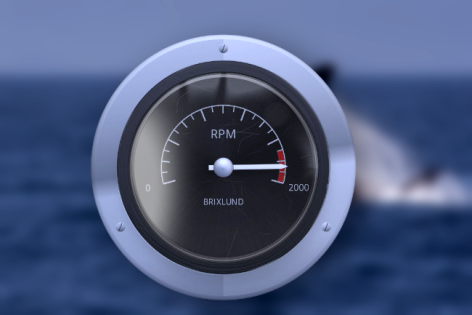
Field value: 1850 rpm
